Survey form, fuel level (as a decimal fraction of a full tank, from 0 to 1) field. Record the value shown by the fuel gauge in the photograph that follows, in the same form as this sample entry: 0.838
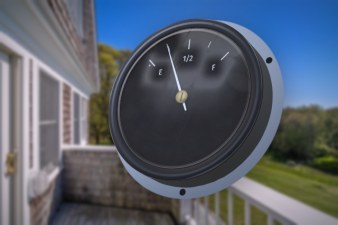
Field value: 0.25
